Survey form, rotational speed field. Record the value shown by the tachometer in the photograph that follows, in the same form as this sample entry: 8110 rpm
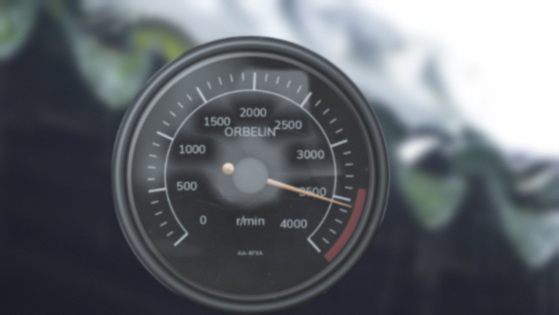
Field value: 3550 rpm
